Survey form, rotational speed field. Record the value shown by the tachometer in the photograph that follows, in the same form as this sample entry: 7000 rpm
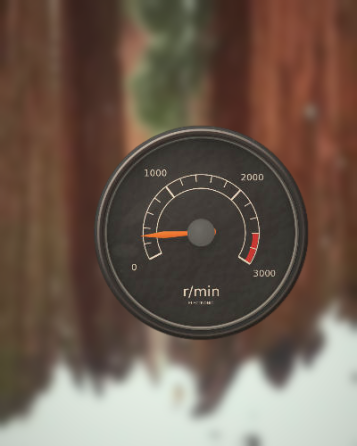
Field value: 300 rpm
